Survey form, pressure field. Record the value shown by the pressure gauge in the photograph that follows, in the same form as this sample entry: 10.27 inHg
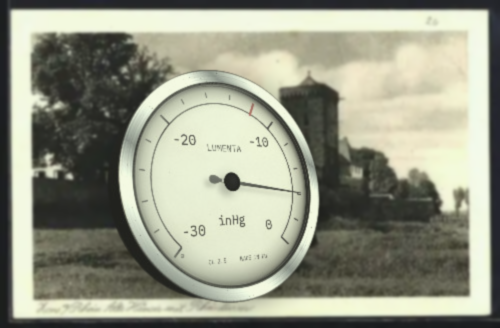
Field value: -4 inHg
